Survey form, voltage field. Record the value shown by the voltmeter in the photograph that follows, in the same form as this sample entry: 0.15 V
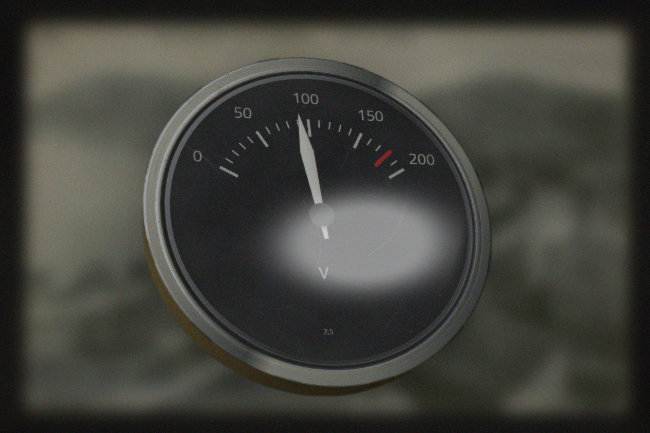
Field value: 90 V
